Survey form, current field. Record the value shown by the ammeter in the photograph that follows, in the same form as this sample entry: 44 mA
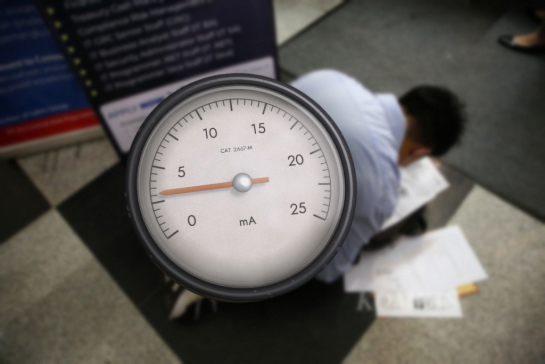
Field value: 3 mA
